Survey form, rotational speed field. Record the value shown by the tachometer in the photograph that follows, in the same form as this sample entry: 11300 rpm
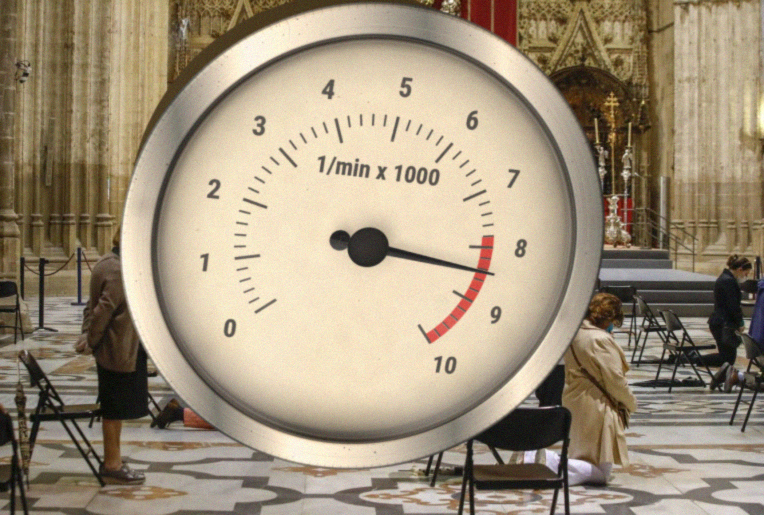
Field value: 8400 rpm
